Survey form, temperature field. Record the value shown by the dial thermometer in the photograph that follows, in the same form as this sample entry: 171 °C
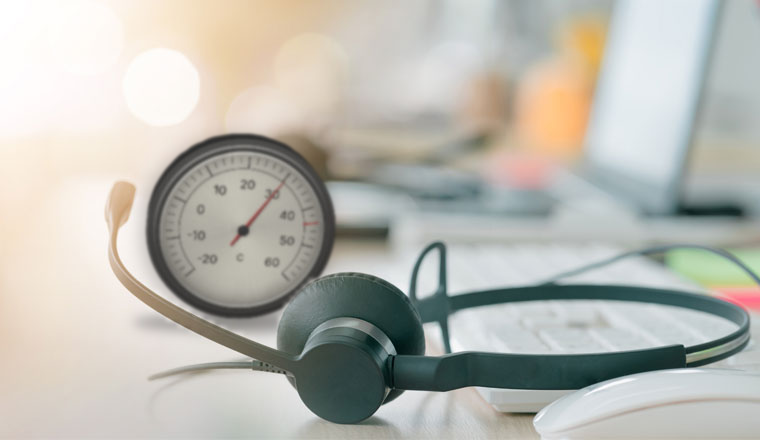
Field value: 30 °C
